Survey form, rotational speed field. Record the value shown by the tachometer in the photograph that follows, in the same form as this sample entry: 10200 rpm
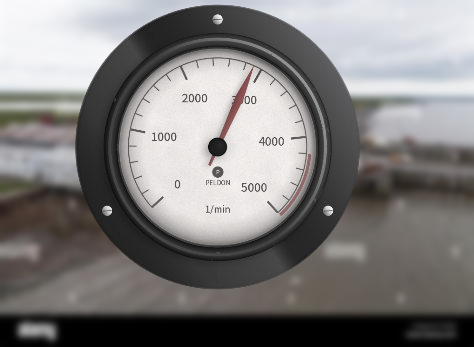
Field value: 2900 rpm
